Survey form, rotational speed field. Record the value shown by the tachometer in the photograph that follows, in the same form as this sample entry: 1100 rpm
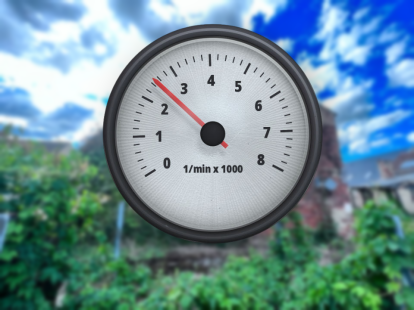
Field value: 2500 rpm
